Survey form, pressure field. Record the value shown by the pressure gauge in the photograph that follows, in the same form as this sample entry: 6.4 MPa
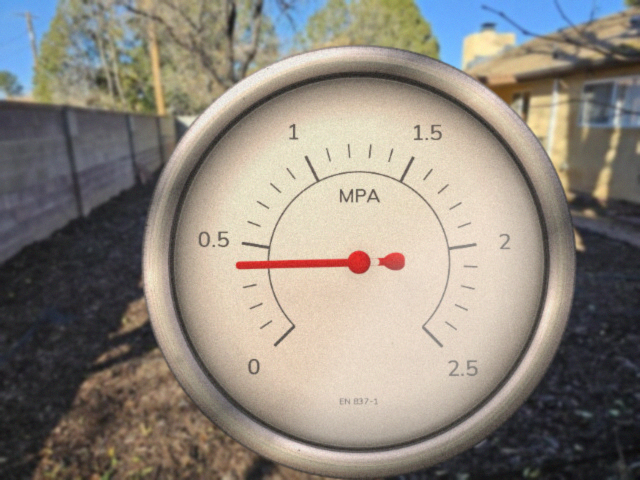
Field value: 0.4 MPa
